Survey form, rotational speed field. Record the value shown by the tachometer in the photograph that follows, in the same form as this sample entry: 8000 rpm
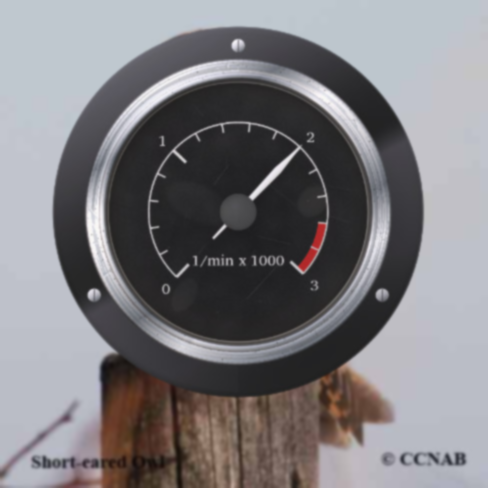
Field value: 2000 rpm
